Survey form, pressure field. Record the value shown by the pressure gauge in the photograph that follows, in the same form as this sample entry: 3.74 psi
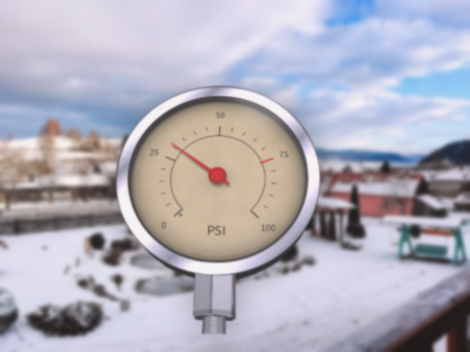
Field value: 30 psi
